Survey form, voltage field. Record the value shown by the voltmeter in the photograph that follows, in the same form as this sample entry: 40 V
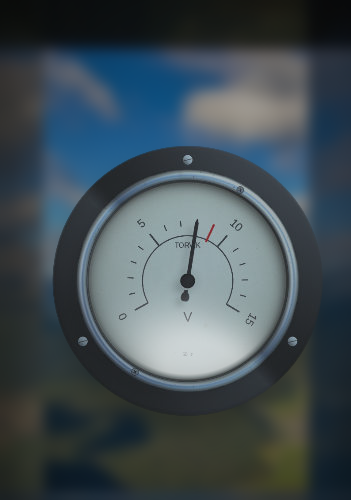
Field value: 8 V
